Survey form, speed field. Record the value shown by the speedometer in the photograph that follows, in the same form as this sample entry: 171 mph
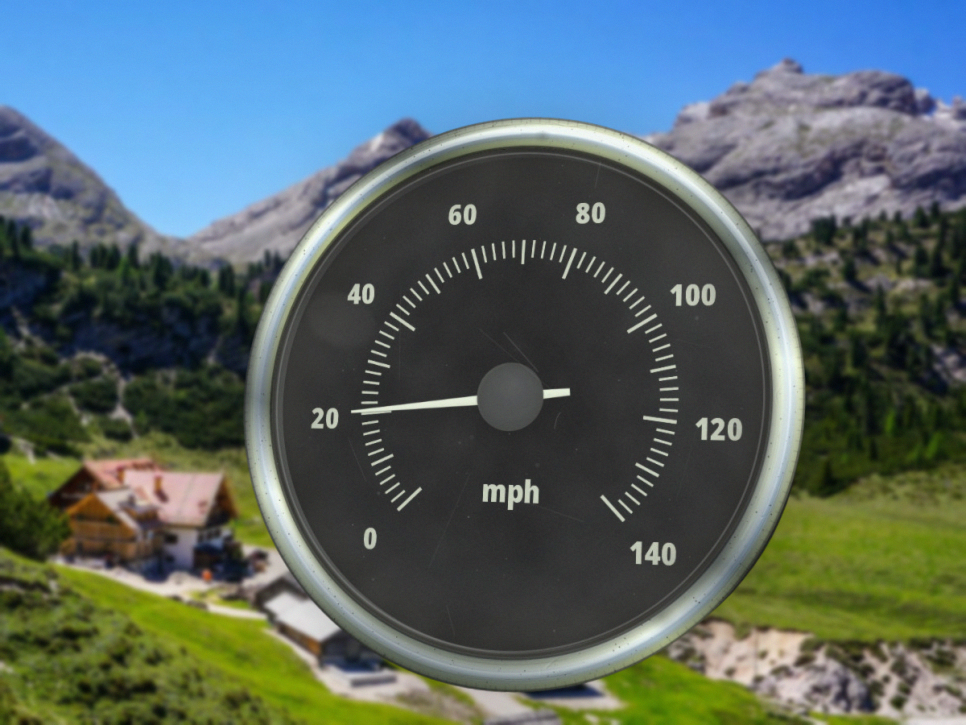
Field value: 20 mph
